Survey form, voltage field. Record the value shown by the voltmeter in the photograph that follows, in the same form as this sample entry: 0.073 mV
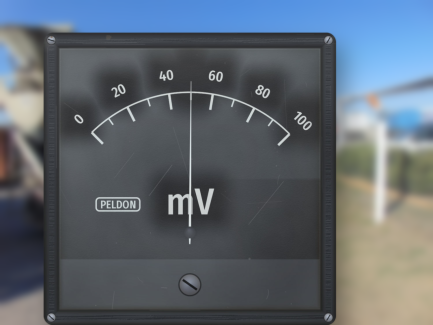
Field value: 50 mV
